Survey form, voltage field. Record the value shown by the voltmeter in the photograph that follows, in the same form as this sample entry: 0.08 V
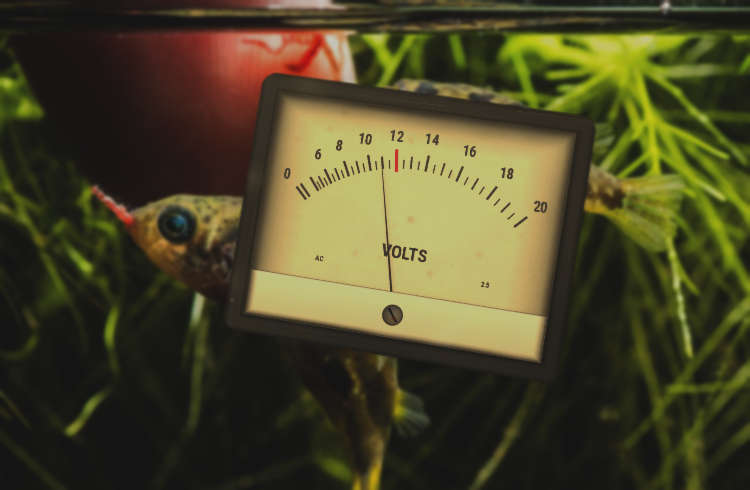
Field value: 11 V
